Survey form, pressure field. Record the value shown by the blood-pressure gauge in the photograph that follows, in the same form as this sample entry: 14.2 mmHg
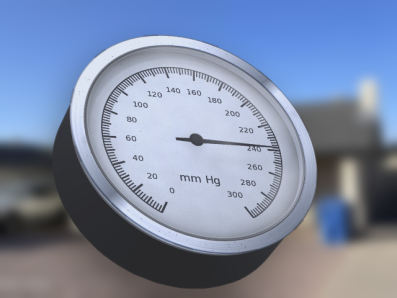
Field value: 240 mmHg
